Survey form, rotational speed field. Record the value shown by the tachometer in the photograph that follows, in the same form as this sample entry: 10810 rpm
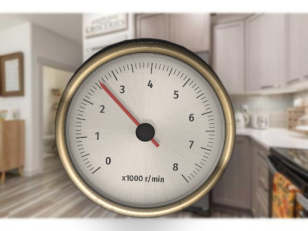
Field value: 2600 rpm
